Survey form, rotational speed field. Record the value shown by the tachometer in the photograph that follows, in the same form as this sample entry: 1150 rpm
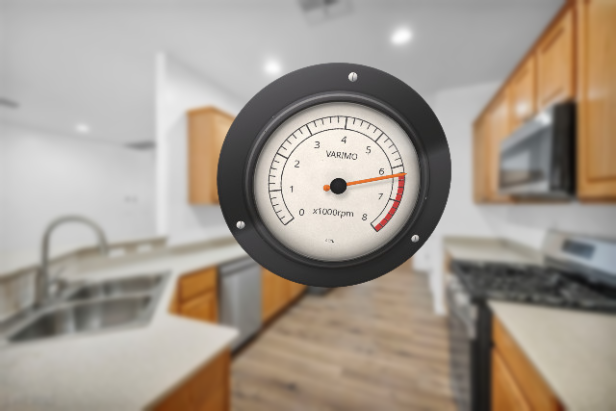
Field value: 6200 rpm
